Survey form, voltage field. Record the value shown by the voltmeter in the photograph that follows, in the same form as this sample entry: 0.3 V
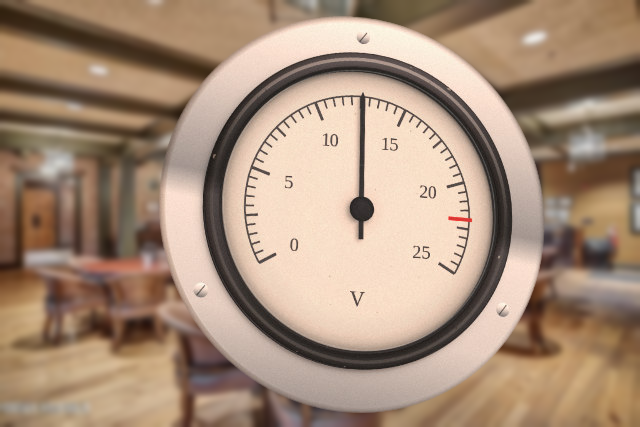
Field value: 12.5 V
